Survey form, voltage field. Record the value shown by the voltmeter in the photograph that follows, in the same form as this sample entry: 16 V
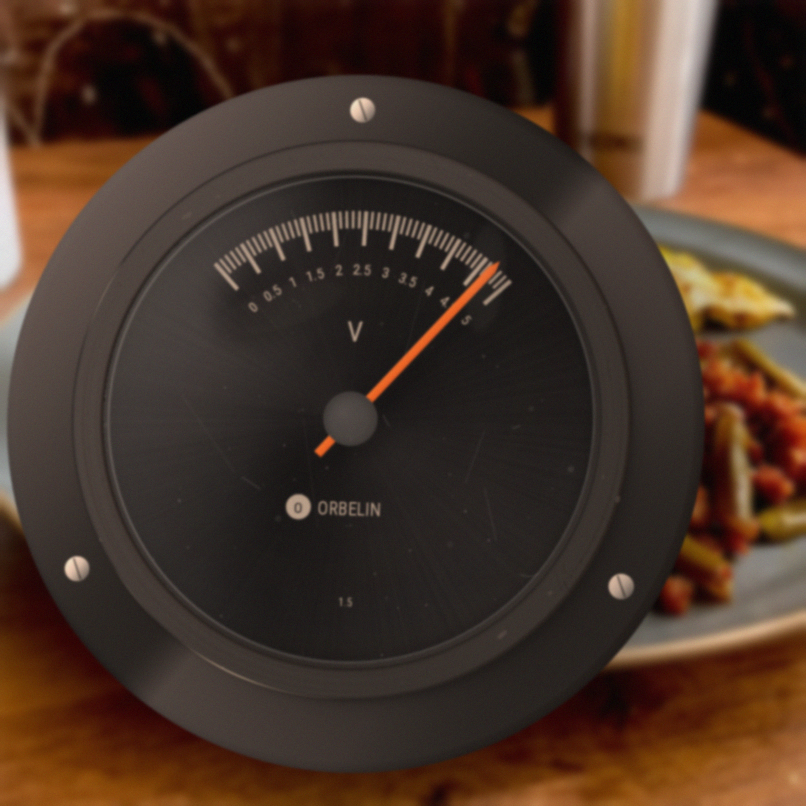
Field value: 4.7 V
